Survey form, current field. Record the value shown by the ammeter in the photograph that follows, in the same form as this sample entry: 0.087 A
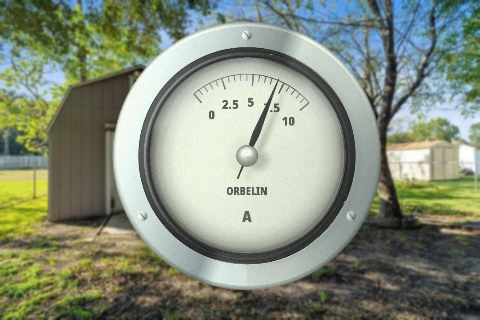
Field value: 7 A
